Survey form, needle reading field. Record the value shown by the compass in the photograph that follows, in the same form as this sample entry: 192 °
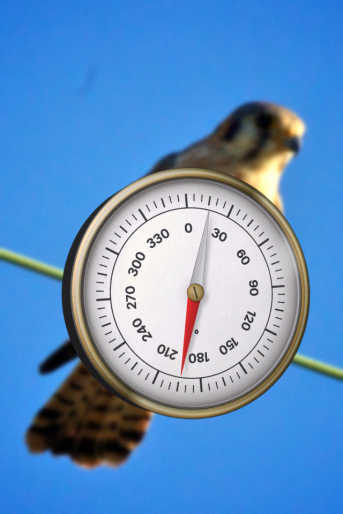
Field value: 195 °
